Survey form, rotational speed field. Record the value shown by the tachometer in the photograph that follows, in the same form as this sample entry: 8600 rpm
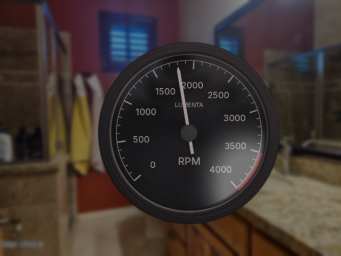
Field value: 1800 rpm
